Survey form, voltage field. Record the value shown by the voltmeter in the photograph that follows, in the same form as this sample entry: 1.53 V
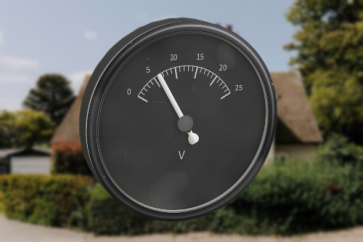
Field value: 6 V
